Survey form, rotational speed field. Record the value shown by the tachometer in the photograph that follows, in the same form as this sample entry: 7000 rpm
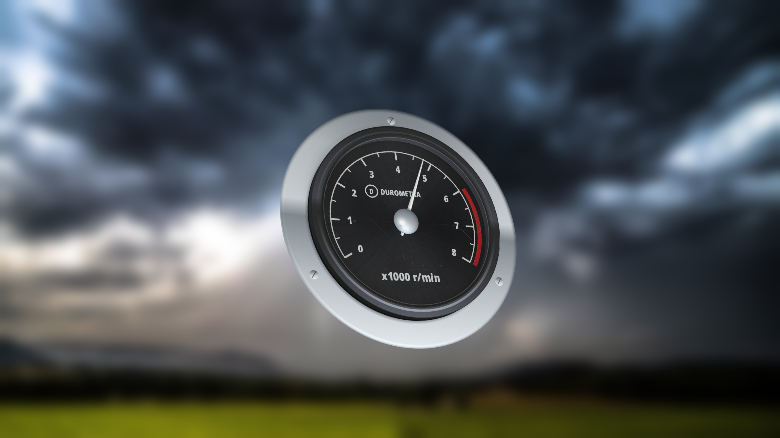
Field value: 4750 rpm
